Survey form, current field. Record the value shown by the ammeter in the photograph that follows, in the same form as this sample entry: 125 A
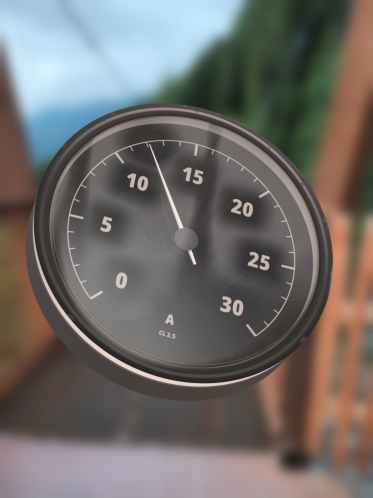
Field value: 12 A
